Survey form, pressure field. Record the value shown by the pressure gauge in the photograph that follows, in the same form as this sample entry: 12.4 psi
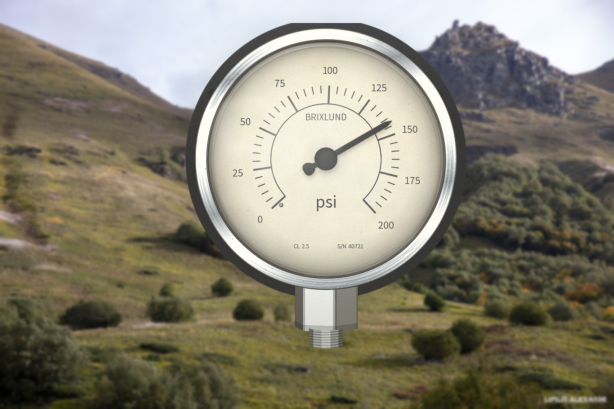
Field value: 142.5 psi
